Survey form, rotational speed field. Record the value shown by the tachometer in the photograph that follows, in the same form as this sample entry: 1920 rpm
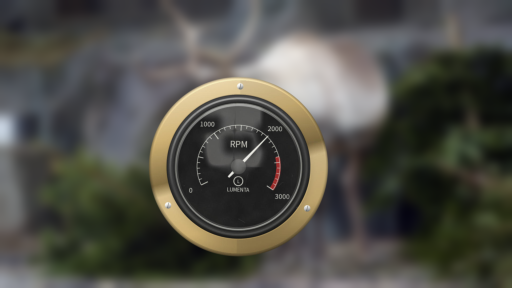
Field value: 2000 rpm
